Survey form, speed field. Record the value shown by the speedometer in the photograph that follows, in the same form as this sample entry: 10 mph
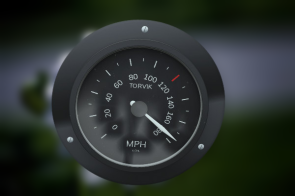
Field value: 175 mph
